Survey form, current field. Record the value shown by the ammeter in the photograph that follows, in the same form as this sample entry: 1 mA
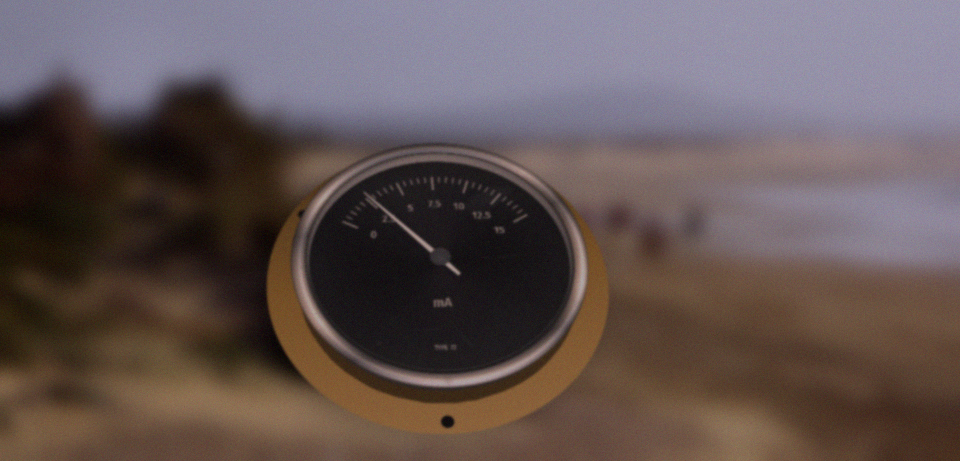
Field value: 2.5 mA
